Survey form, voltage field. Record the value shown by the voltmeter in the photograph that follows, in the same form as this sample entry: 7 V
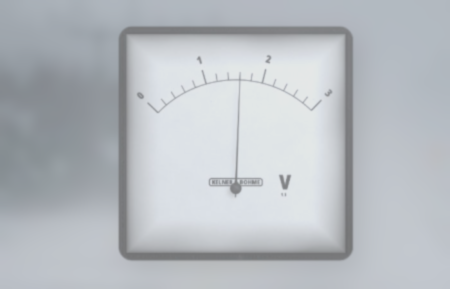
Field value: 1.6 V
